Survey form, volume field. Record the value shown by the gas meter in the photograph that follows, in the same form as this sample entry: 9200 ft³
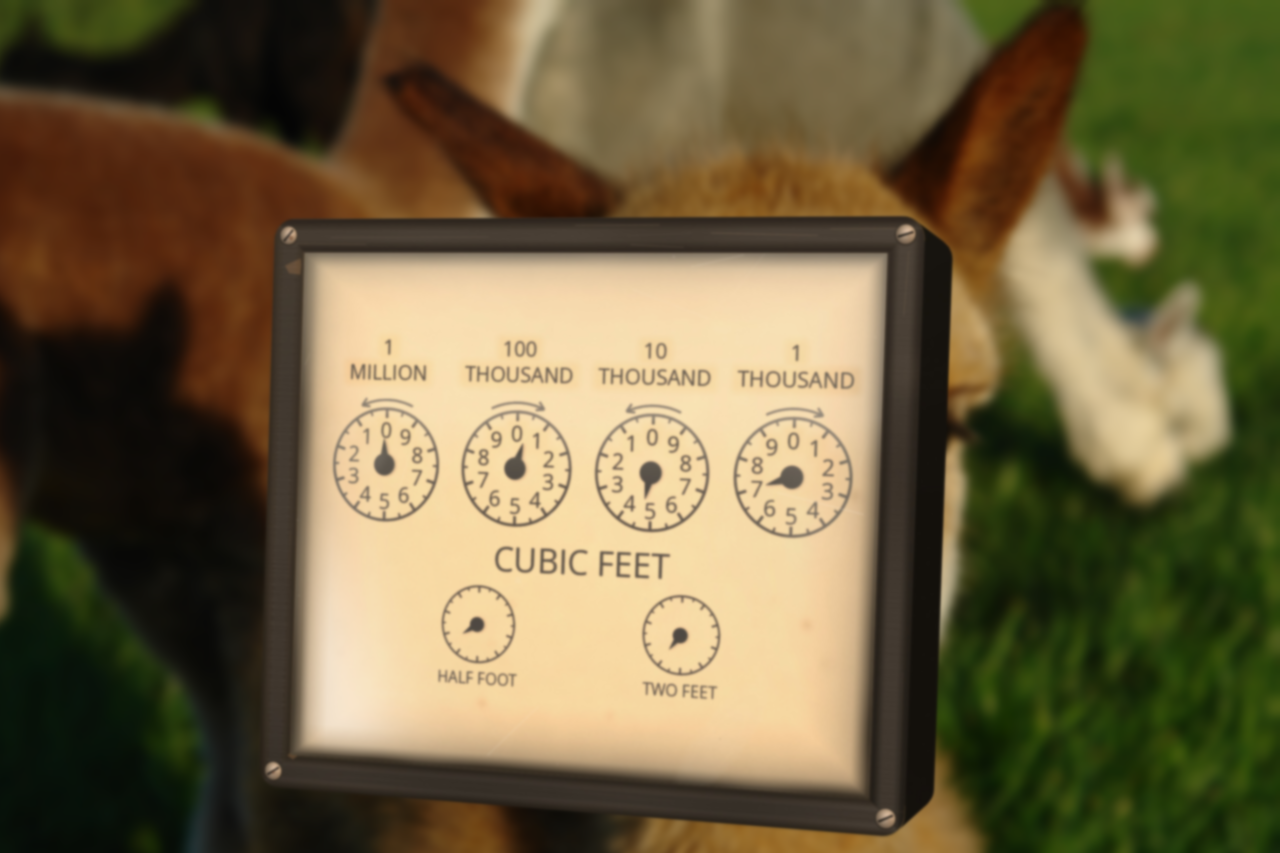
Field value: 4700 ft³
